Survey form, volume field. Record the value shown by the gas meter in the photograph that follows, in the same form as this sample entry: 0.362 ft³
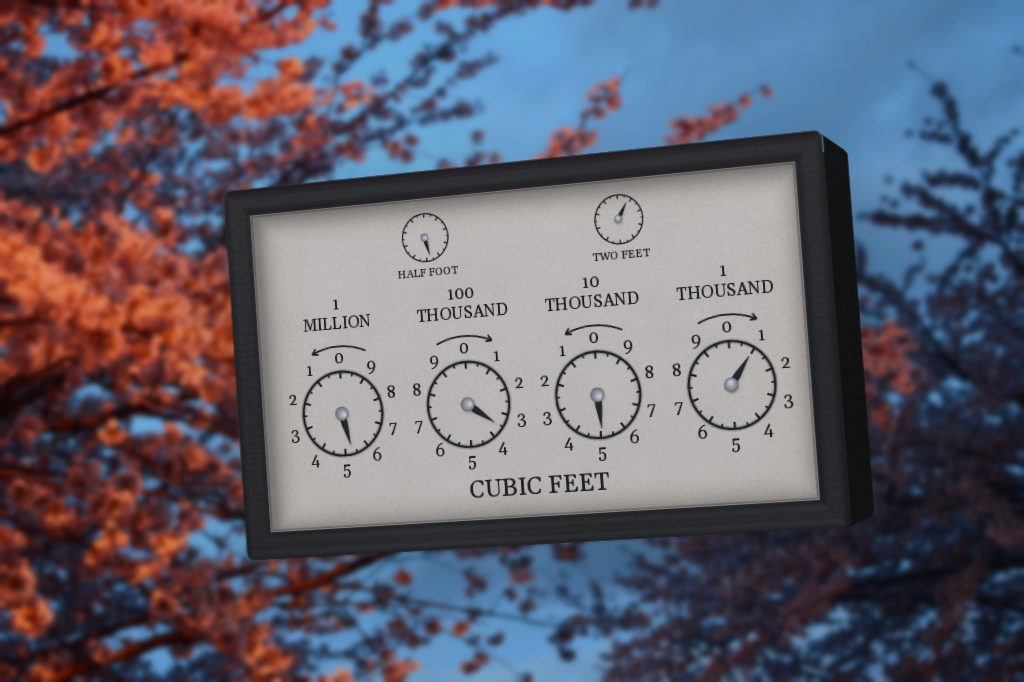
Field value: 535100 ft³
